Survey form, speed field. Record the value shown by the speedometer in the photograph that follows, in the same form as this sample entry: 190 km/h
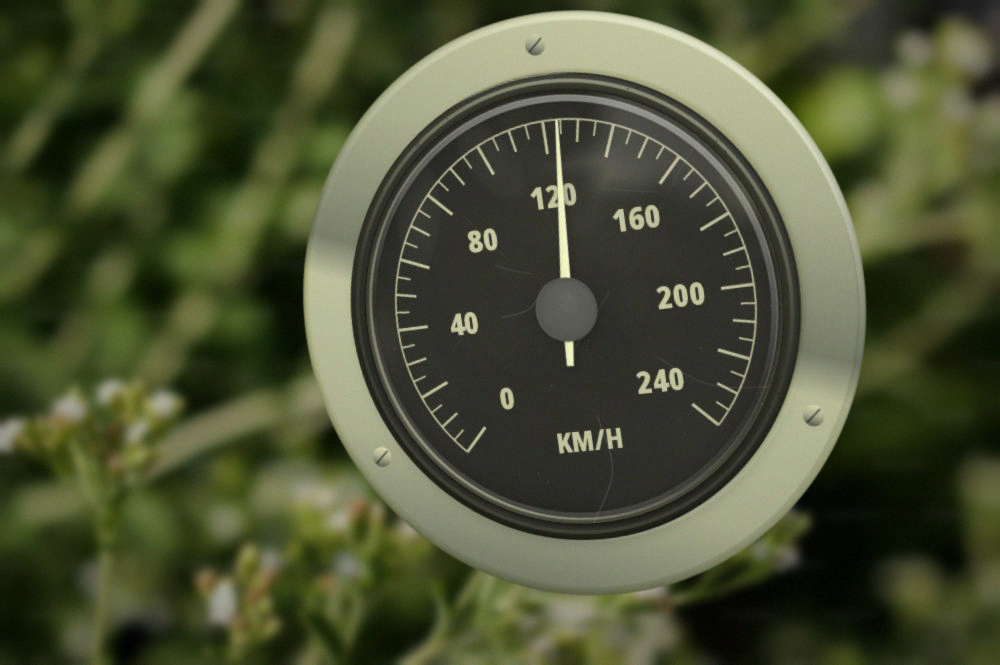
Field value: 125 km/h
